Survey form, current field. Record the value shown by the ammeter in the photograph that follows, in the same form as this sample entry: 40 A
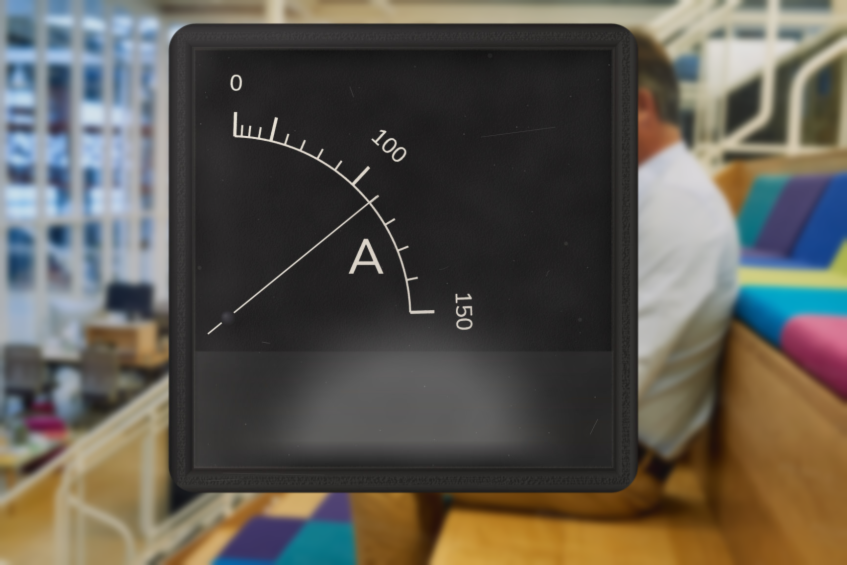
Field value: 110 A
